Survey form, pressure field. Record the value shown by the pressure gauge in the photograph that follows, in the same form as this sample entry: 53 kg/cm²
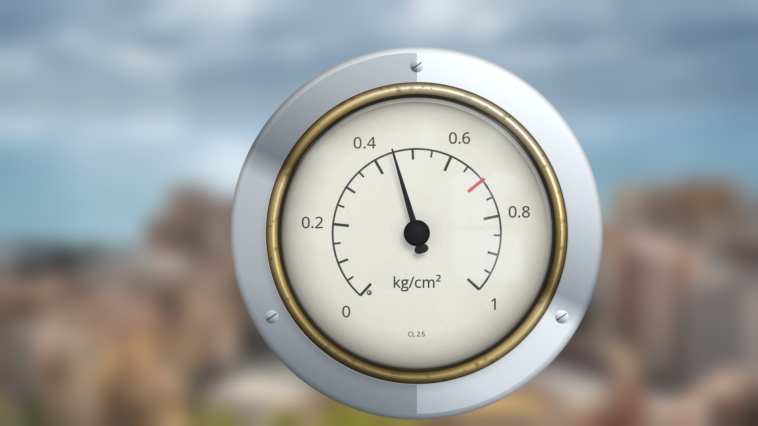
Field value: 0.45 kg/cm²
